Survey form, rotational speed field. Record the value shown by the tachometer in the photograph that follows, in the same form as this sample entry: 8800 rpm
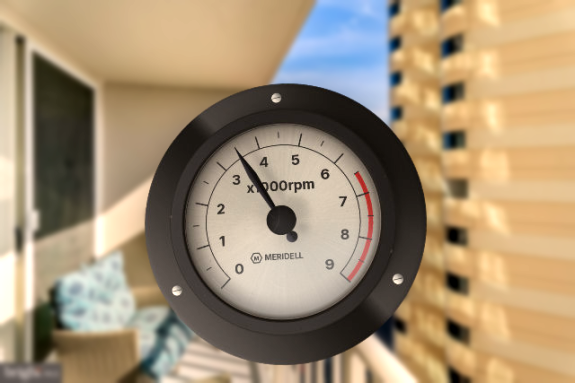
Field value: 3500 rpm
